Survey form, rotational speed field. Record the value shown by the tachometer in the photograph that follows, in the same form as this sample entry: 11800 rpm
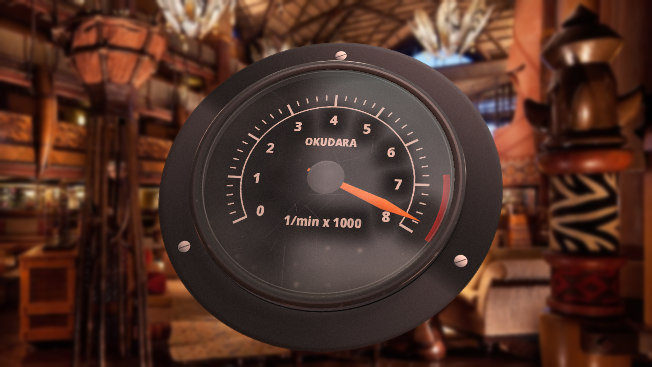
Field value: 7800 rpm
